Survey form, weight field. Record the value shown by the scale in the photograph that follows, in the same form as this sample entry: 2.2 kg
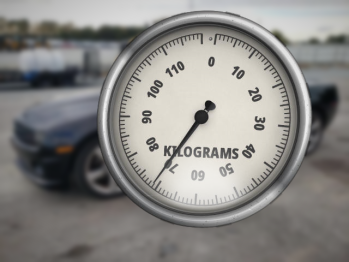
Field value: 71 kg
